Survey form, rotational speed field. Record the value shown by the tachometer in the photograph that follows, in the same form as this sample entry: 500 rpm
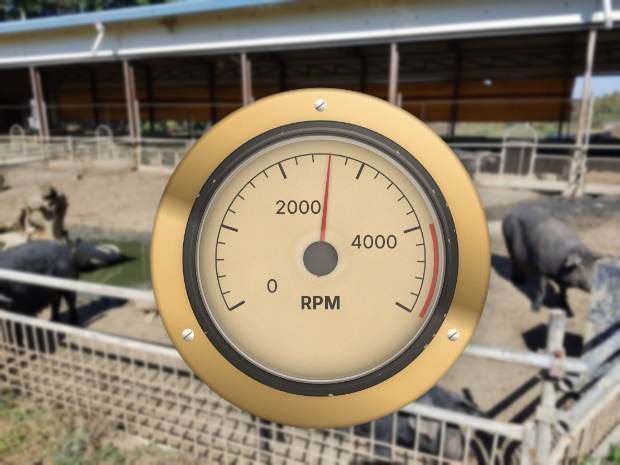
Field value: 2600 rpm
